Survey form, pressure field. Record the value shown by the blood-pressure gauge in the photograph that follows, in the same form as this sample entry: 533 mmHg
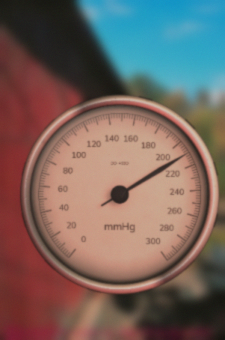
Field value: 210 mmHg
